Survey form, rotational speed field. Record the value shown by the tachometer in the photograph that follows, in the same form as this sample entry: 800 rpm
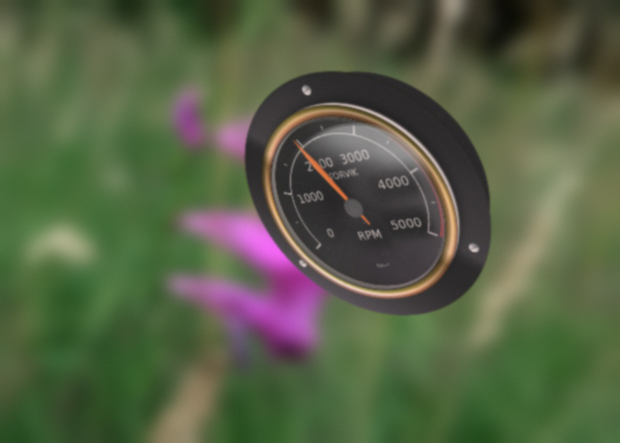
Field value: 2000 rpm
